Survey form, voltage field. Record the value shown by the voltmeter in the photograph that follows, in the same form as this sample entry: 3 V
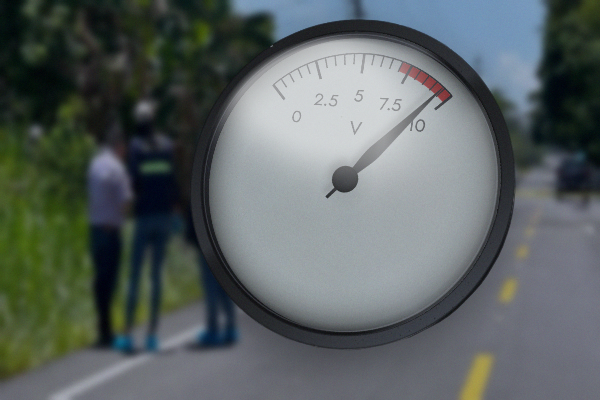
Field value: 9.5 V
